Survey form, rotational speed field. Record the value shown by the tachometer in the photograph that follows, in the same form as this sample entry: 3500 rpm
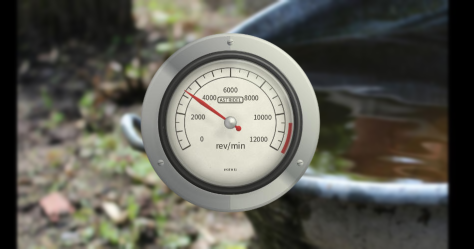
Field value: 3250 rpm
